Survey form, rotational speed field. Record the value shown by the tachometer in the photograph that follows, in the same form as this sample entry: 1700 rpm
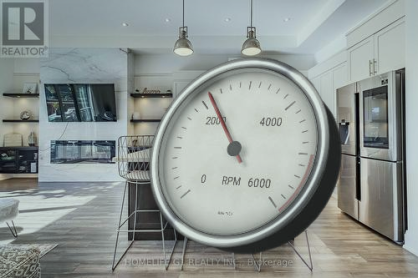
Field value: 2200 rpm
